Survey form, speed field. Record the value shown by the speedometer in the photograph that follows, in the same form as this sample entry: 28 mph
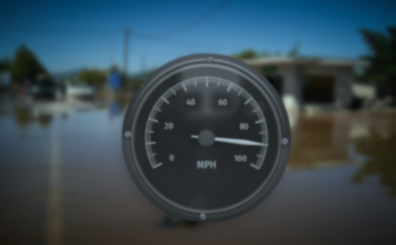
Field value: 90 mph
